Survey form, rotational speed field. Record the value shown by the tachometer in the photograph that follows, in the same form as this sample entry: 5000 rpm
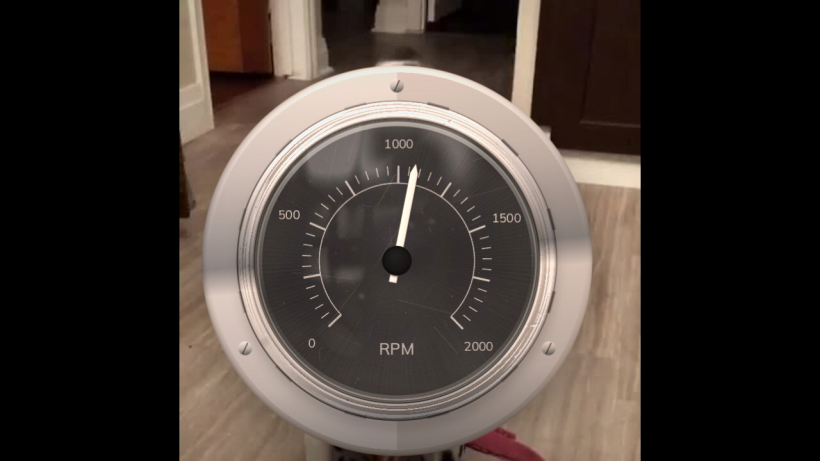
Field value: 1075 rpm
